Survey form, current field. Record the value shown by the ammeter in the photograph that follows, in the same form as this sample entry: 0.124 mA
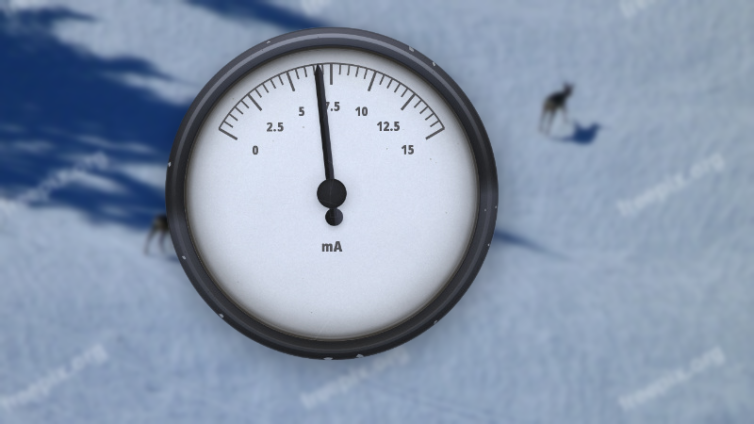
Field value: 6.75 mA
